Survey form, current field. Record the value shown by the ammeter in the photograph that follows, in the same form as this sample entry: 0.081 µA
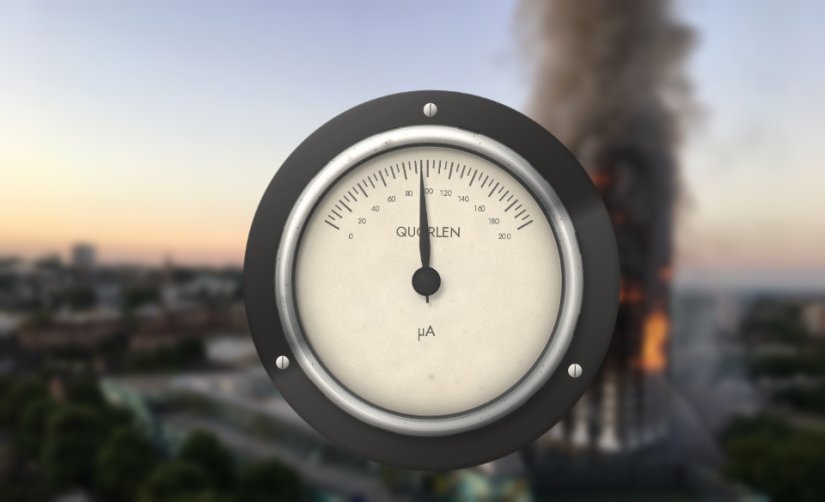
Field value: 95 µA
